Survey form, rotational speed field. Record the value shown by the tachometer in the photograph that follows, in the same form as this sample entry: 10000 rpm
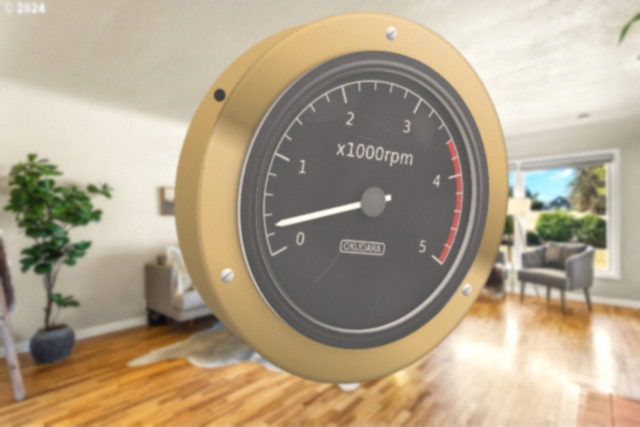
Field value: 300 rpm
